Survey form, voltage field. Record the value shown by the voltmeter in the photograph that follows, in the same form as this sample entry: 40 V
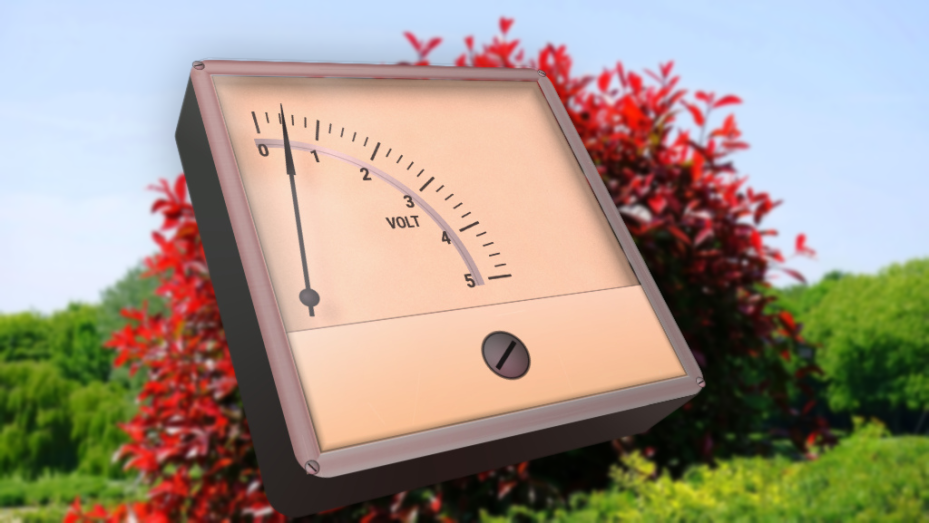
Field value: 0.4 V
